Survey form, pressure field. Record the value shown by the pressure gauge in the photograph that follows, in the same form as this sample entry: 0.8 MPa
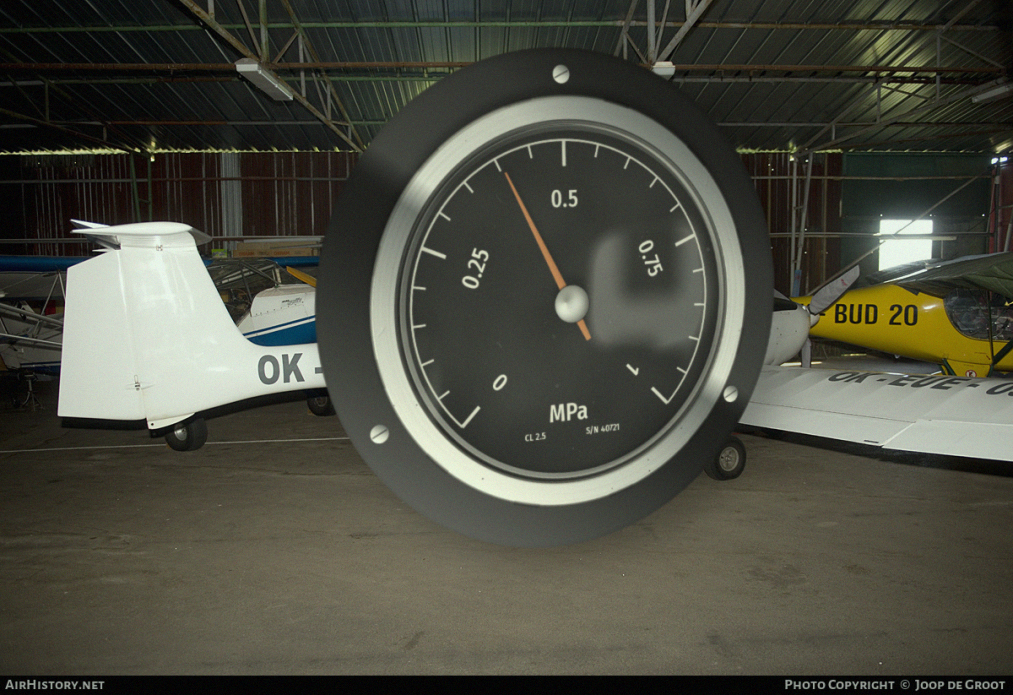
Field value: 0.4 MPa
